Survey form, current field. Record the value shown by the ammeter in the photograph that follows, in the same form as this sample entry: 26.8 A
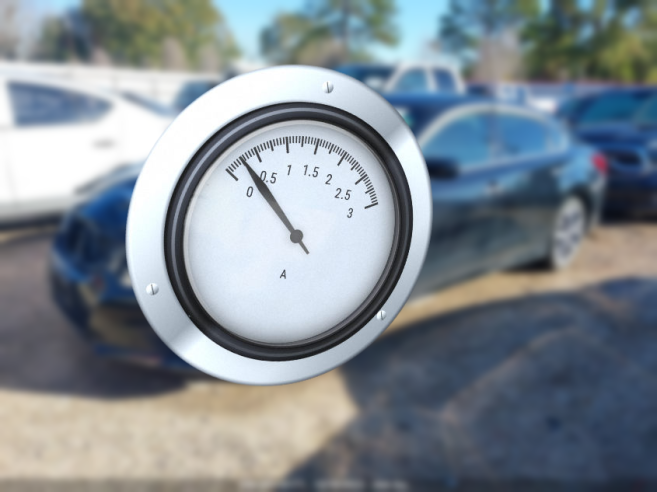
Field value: 0.25 A
